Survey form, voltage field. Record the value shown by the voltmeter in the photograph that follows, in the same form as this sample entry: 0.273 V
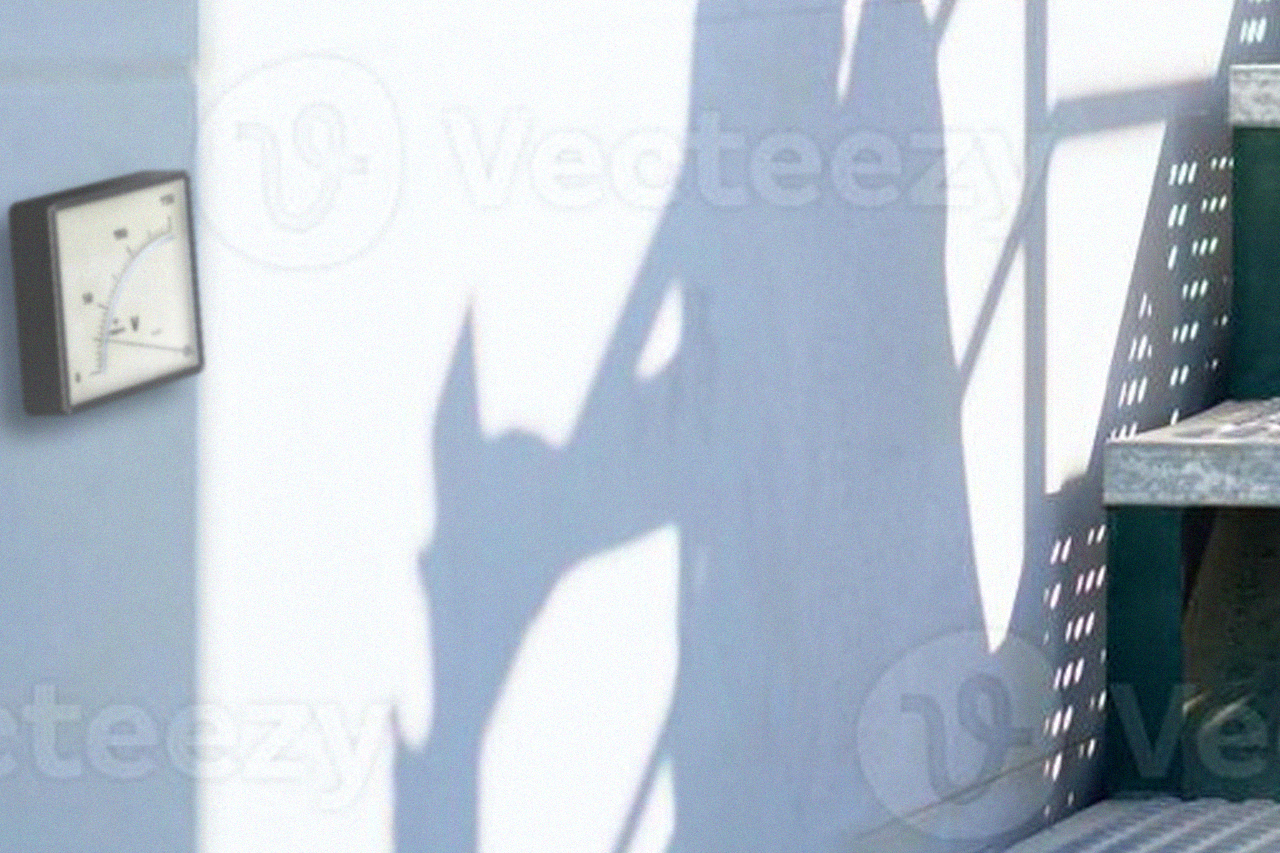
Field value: 25 V
